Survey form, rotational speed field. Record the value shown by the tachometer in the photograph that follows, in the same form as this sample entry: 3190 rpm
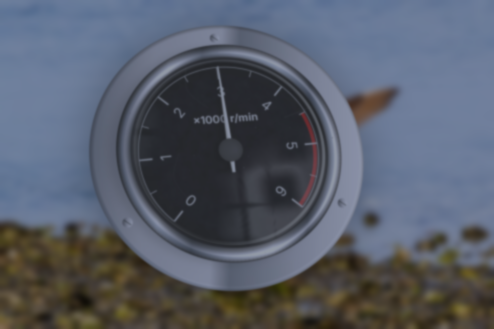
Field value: 3000 rpm
